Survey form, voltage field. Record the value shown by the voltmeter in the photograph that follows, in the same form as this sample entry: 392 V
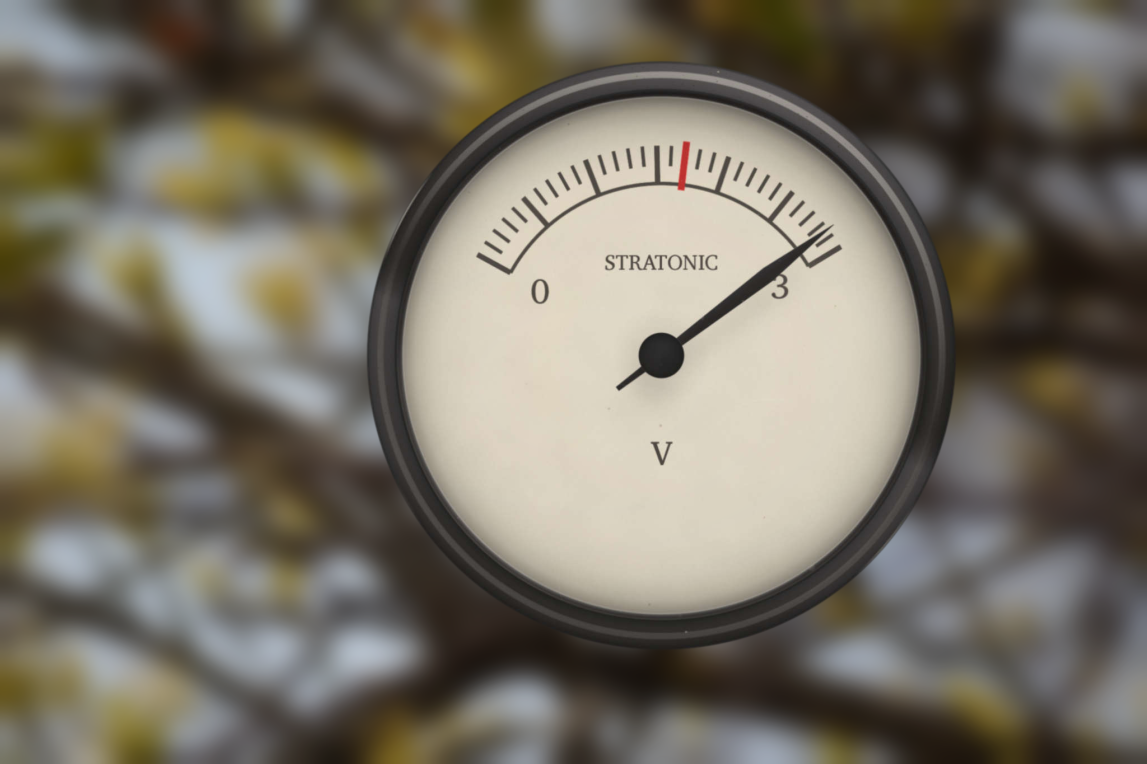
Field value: 2.85 V
